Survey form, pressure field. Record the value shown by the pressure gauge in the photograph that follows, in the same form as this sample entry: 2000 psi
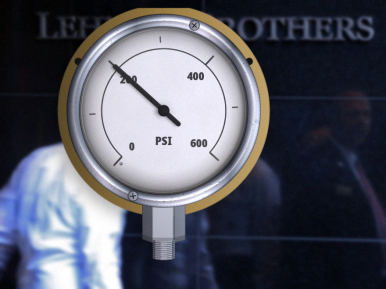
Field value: 200 psi
